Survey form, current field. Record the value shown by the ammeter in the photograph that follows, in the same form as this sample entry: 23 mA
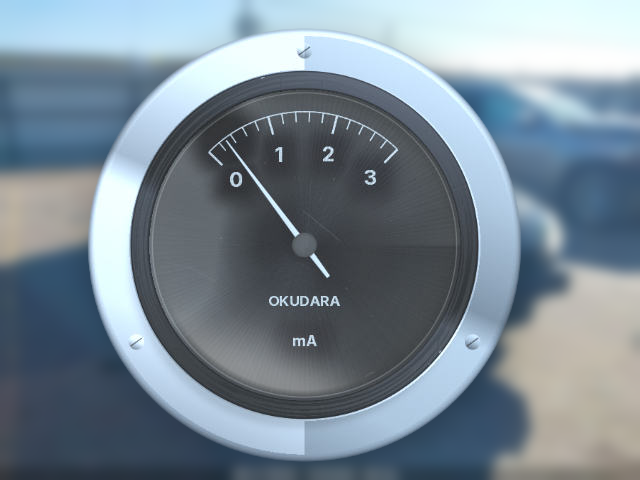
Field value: 0.3 mA
